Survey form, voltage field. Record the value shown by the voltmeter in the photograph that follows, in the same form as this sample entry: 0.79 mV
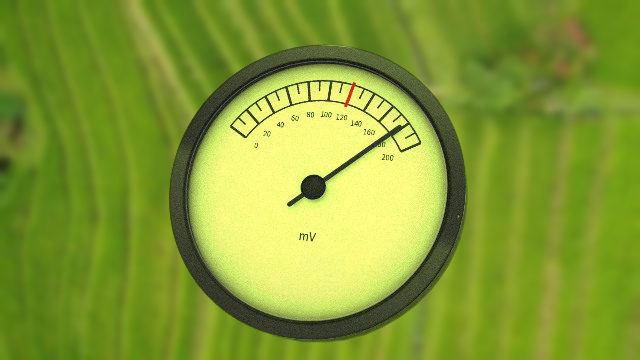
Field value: 180 mV
